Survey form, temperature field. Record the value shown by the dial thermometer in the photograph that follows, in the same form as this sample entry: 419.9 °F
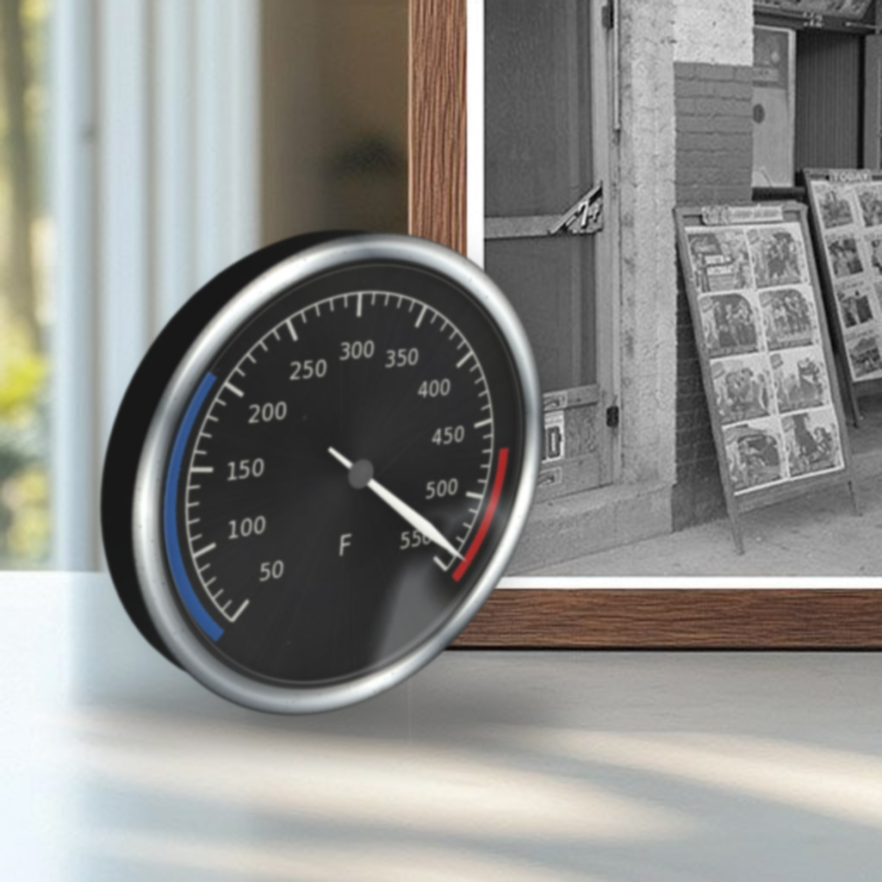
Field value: 540 °F
